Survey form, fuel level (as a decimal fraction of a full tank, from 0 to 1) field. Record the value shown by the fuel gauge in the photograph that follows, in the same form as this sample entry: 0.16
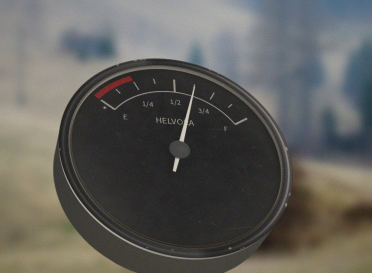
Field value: 0.625
